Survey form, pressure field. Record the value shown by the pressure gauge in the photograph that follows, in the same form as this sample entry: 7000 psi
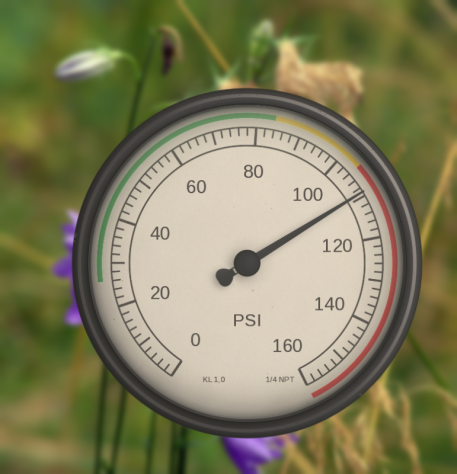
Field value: 109 psi
